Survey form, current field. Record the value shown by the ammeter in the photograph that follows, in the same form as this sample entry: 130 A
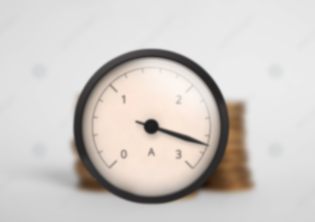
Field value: 2.7 A
